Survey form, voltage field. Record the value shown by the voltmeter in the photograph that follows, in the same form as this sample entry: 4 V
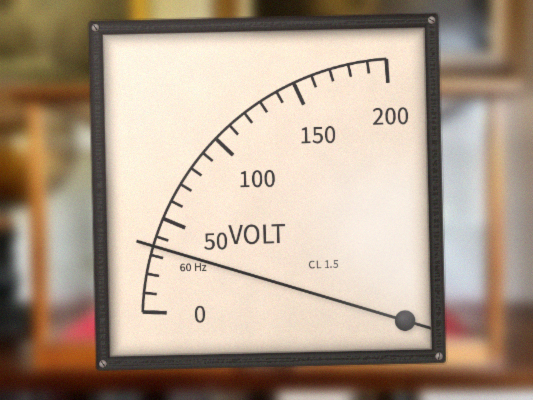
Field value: 35 V
